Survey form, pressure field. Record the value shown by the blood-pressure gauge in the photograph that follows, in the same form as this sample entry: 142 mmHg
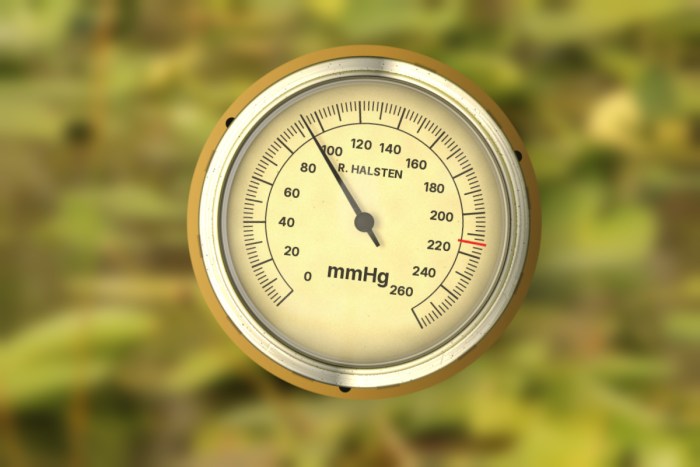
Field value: 94 mmHg
